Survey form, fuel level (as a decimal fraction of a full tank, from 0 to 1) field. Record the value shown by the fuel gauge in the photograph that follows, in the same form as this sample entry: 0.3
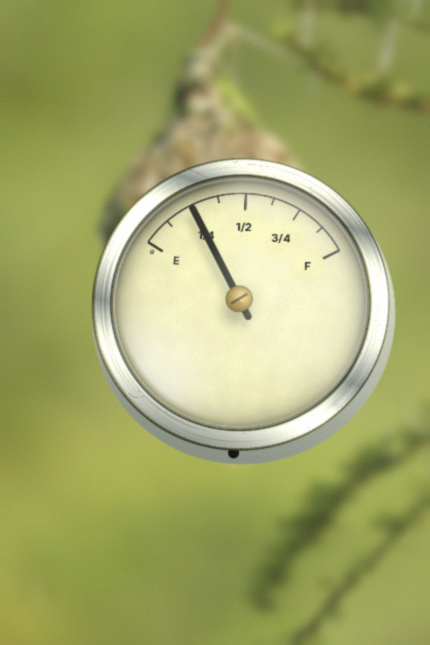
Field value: 0.25
